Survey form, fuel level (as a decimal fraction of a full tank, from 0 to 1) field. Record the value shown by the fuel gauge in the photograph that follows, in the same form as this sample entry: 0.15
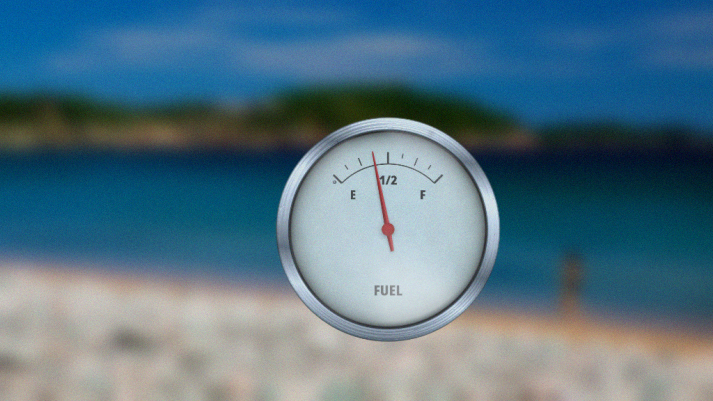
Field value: 0.375
